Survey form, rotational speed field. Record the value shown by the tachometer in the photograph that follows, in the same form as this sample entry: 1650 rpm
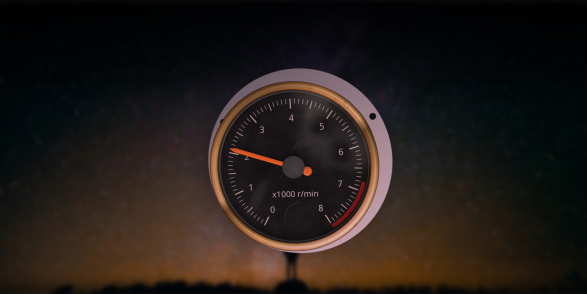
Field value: 2100 rpm
